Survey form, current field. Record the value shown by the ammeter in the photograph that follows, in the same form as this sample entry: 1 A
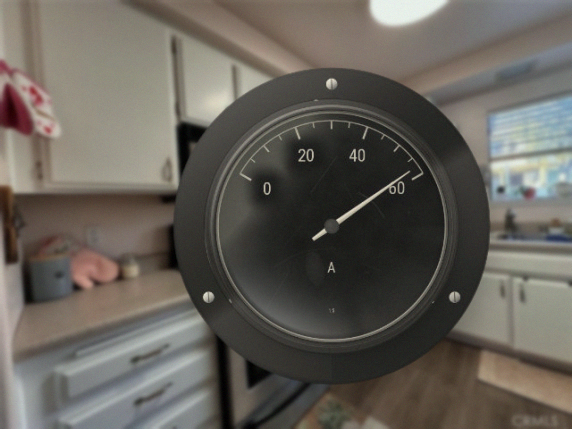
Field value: 57.5 A
